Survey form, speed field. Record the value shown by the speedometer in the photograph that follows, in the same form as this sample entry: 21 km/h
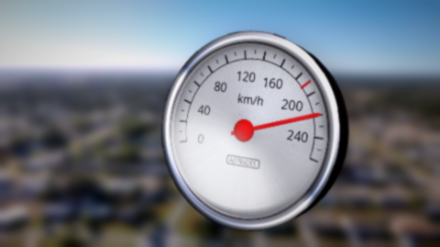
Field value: 220 km/h
